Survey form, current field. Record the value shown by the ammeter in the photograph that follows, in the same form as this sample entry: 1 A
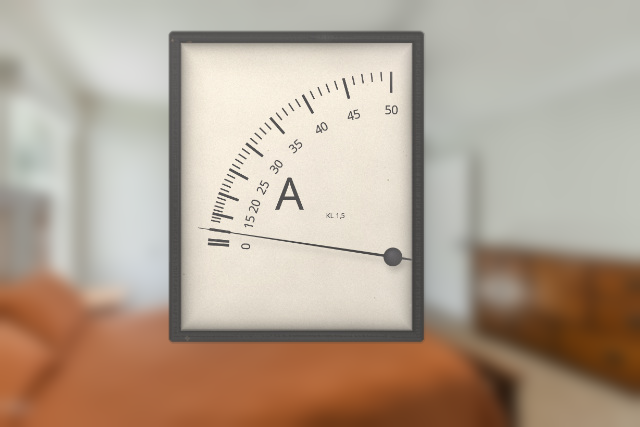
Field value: 10 A
